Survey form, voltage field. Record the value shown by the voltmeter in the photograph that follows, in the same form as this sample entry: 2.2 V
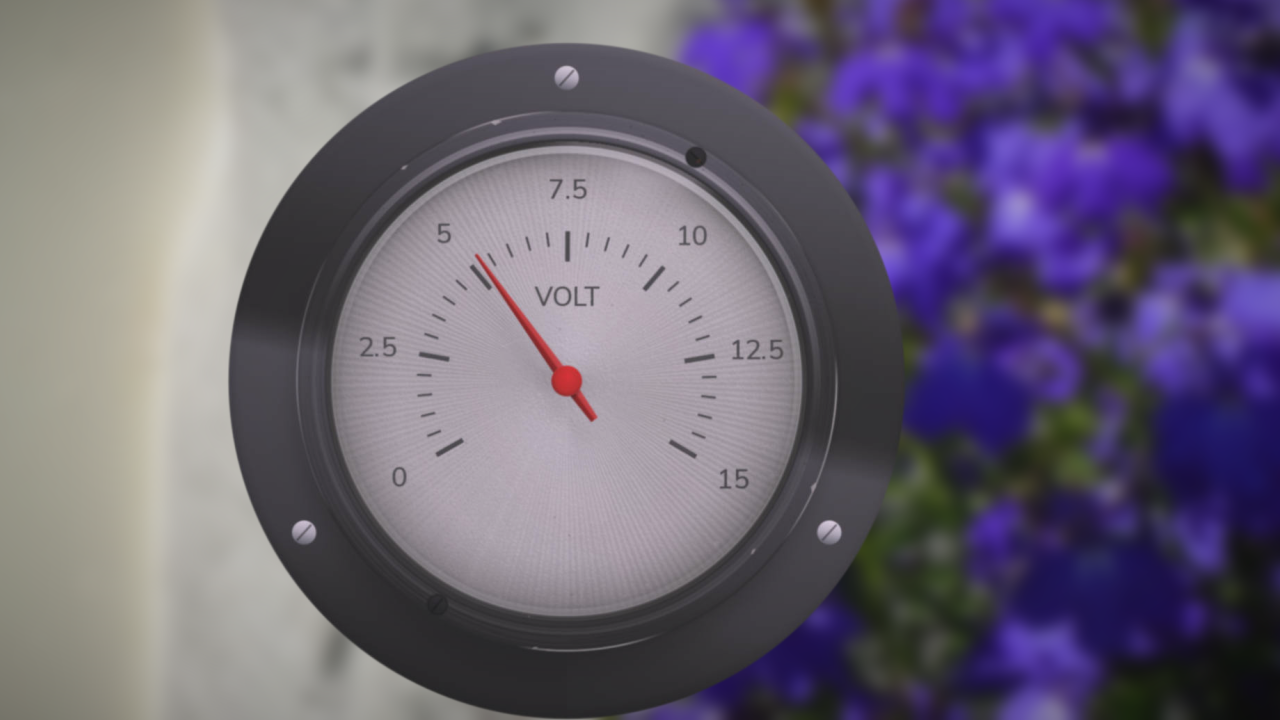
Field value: 5.25 V
